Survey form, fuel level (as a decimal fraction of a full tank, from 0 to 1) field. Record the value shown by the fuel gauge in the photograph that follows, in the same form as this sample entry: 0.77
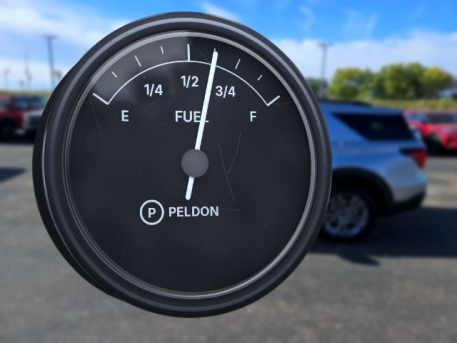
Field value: 0.625
